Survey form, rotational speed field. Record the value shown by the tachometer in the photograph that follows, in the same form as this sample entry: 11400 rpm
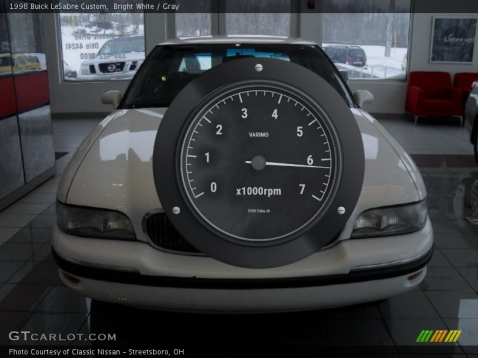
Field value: 6200 rpm
